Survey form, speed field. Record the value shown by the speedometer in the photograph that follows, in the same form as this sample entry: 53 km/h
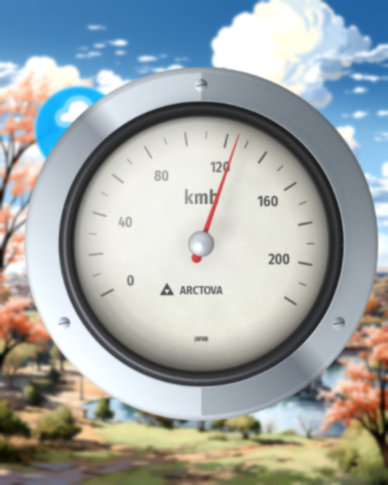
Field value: 125 km/h
